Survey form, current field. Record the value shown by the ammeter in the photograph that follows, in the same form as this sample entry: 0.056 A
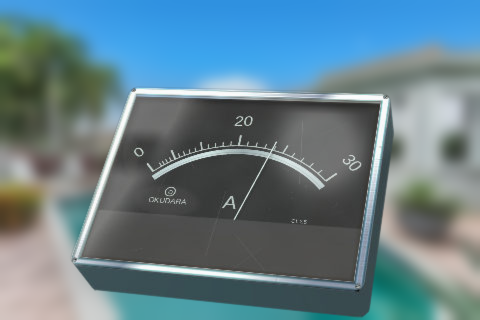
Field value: 24 A
